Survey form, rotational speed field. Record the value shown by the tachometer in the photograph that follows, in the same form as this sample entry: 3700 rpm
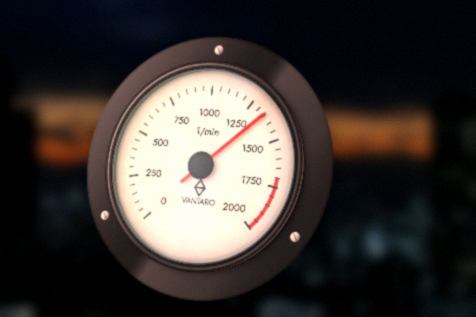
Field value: 1350 rpm
